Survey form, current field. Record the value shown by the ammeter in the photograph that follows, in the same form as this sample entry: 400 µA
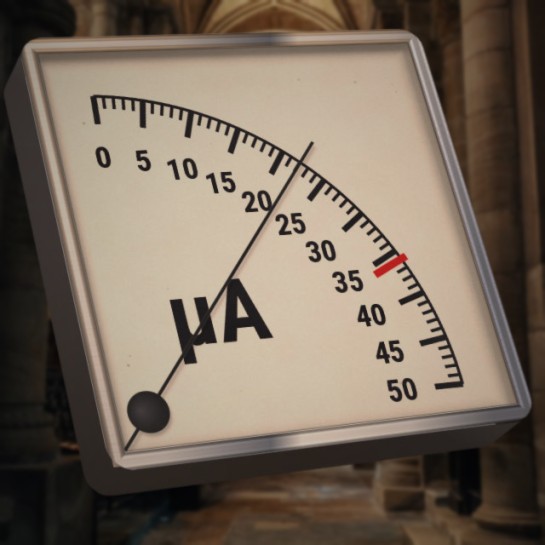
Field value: 22 µA
